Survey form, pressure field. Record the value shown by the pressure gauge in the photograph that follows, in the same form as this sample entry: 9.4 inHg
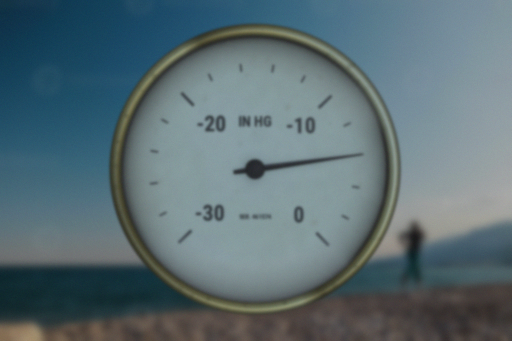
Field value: -6 inHg
